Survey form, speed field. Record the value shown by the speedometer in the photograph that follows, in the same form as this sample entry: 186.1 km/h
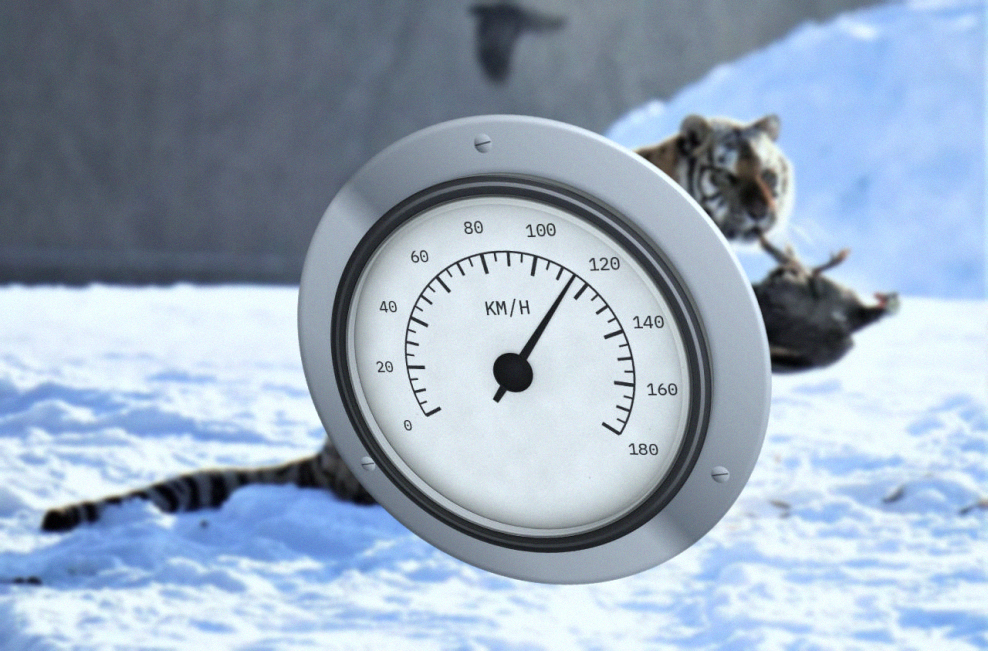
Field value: 115 km/h
